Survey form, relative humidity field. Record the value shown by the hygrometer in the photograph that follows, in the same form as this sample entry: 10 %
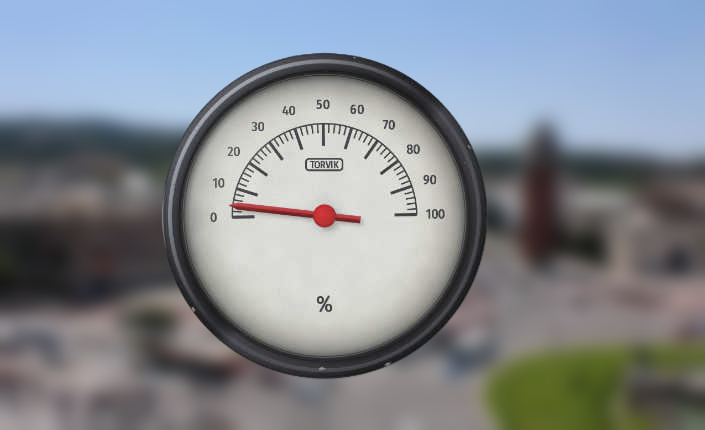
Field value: 4 %
